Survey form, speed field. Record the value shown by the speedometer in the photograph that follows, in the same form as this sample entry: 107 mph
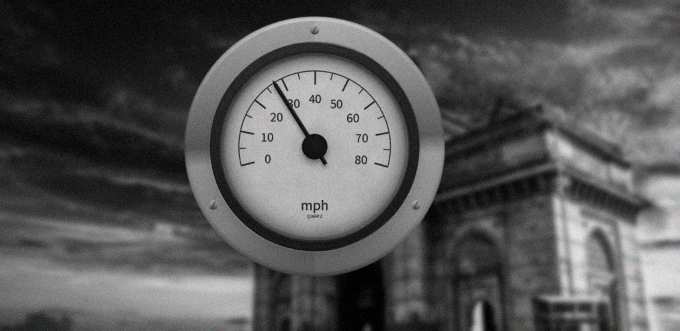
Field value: 27.5 mph
